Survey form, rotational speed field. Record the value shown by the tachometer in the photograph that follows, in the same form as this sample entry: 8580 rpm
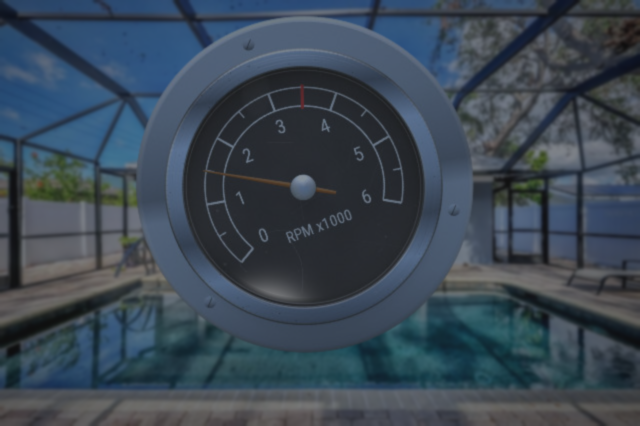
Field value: 1500 rpm
